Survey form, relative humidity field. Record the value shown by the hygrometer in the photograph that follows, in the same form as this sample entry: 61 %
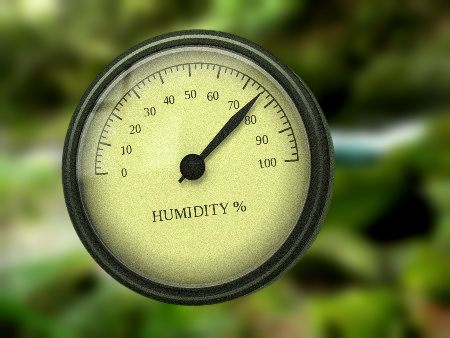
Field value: 76 %
